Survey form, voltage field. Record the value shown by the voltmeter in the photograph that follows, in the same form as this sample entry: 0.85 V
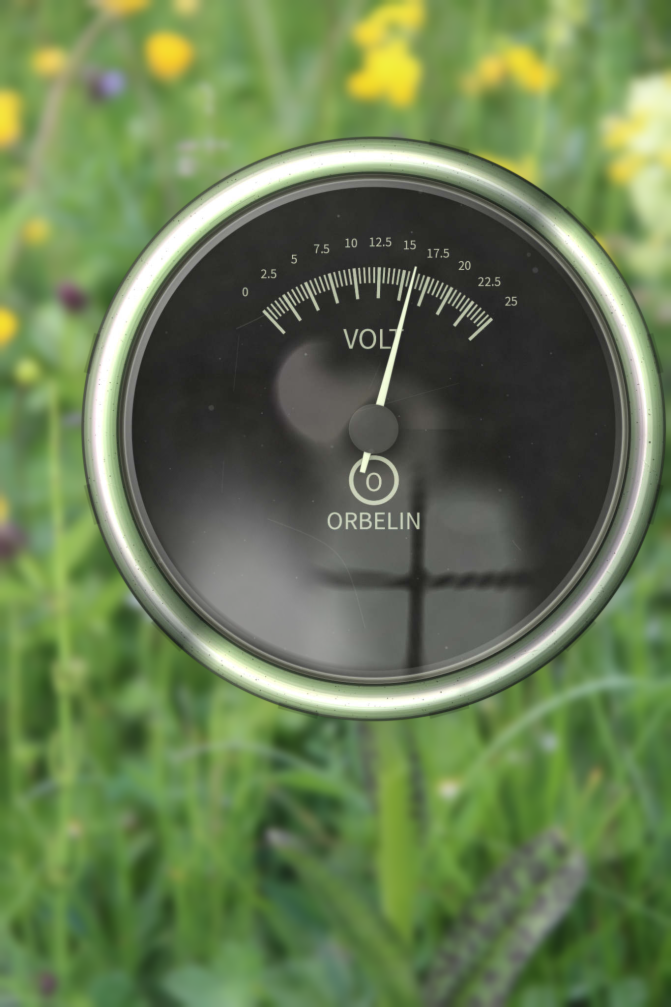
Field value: 16 V
